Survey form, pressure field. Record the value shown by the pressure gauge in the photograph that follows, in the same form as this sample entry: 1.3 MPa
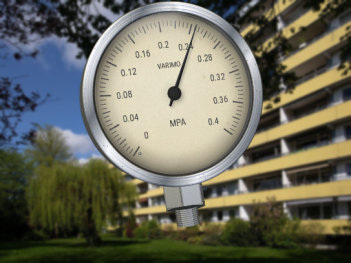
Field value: 0.245 MPa
